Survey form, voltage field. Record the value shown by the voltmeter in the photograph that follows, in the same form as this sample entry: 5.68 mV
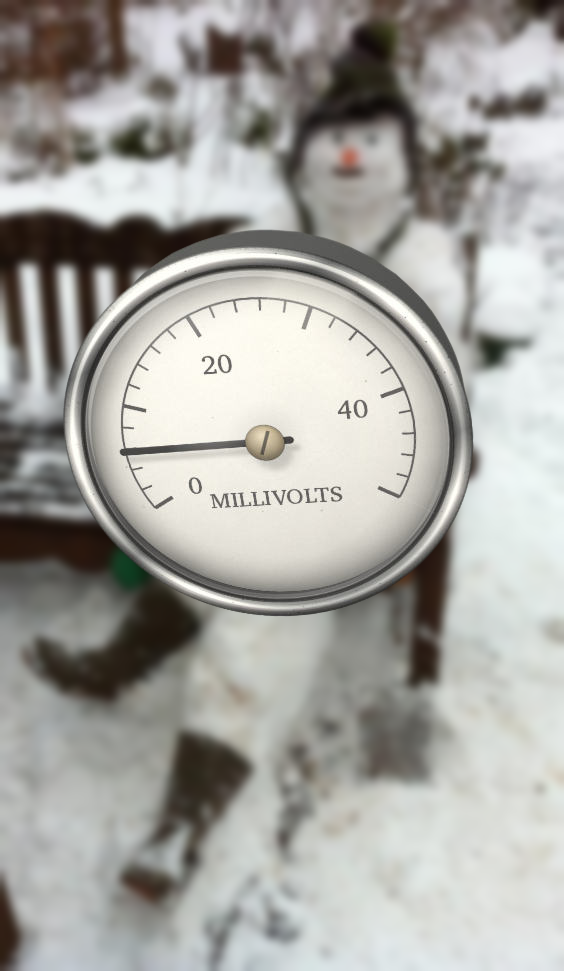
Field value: 6 mV
